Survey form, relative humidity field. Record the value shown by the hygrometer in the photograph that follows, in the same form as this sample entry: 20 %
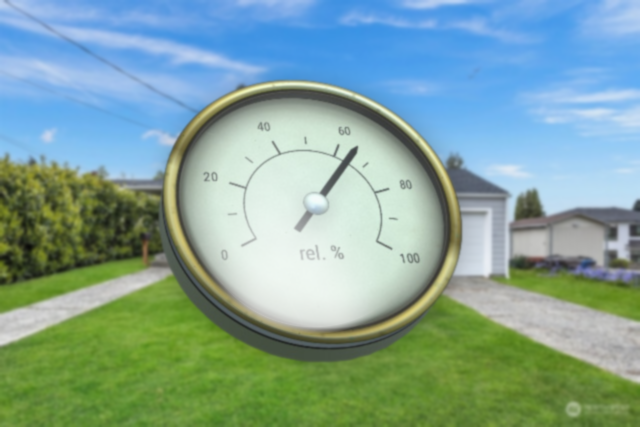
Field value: 65 %
